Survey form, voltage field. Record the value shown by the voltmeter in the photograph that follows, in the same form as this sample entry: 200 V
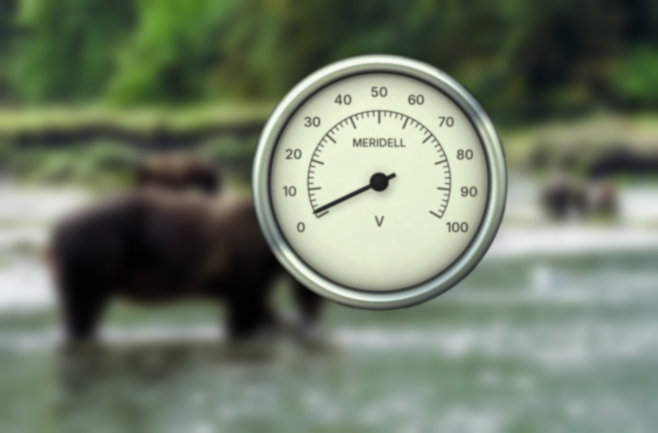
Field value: 2 V
